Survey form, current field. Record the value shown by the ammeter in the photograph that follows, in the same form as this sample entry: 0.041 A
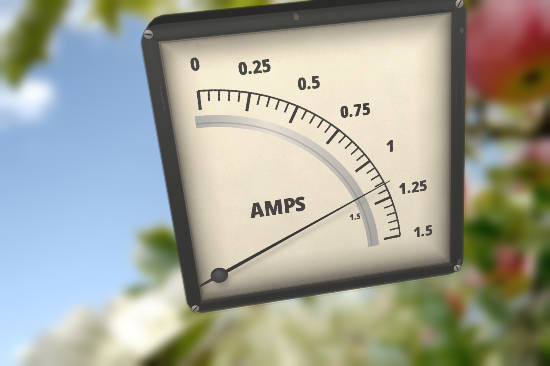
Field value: 1.15 A
